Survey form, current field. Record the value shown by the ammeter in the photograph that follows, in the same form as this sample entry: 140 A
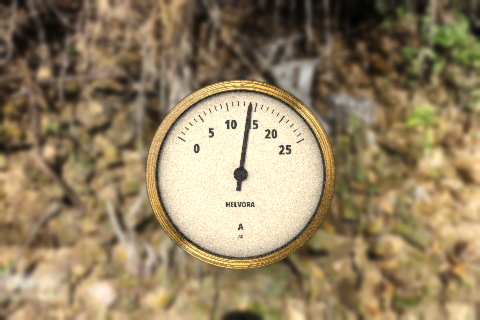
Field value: 14 A
